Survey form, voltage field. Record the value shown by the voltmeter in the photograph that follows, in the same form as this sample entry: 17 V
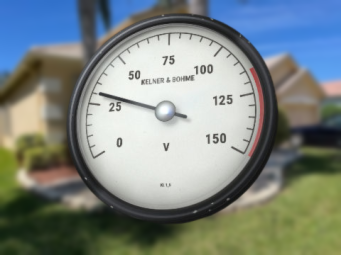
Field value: 30 V
